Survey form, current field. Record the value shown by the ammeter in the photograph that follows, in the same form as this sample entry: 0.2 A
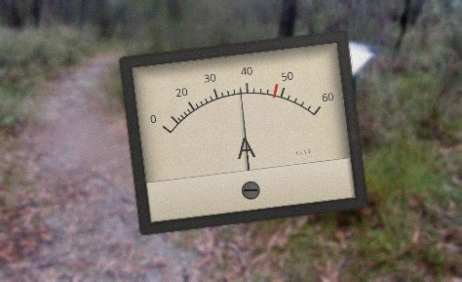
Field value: 38 A
